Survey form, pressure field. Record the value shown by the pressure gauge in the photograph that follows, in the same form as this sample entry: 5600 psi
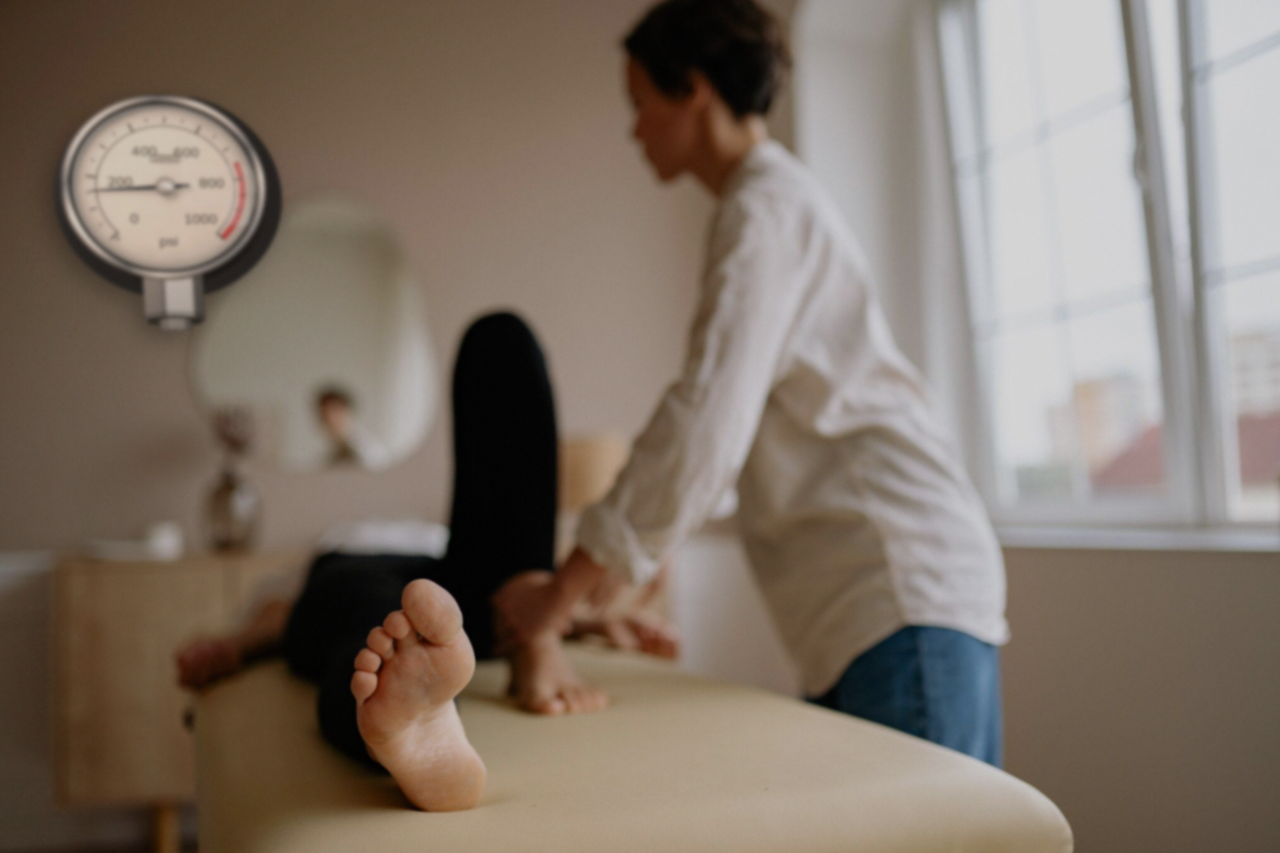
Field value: 150 psi
